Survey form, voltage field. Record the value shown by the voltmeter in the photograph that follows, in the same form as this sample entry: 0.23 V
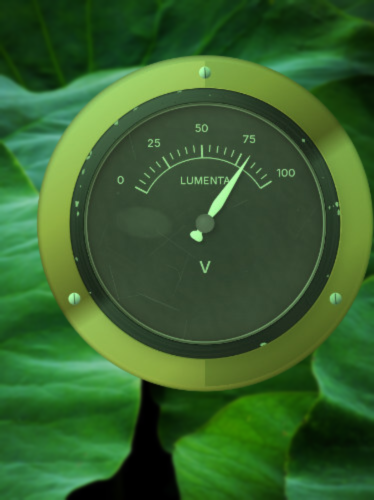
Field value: 80 V
